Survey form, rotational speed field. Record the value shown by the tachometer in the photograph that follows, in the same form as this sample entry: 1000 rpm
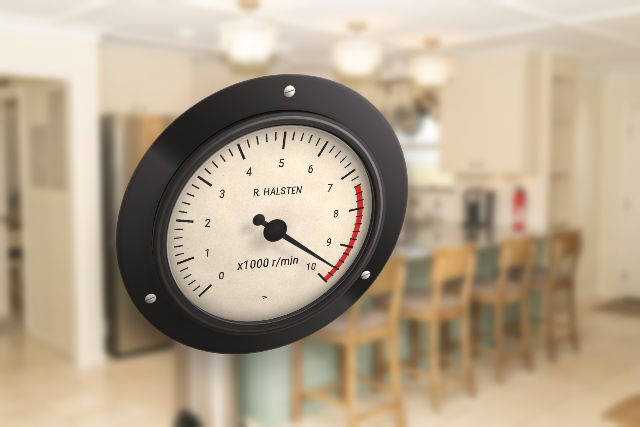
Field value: 9600 rpm
